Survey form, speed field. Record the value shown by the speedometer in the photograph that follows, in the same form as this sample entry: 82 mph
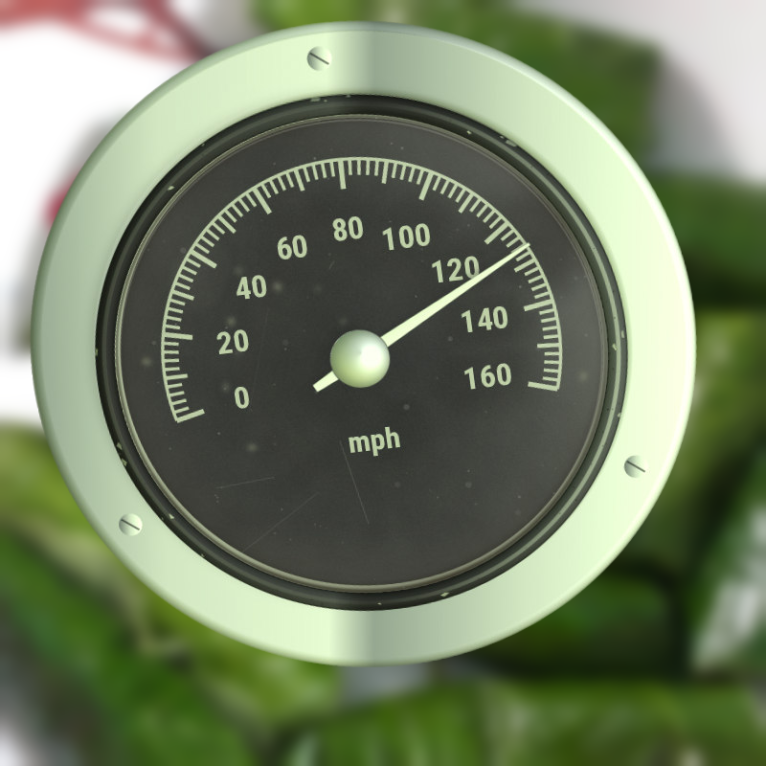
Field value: 126 mph
